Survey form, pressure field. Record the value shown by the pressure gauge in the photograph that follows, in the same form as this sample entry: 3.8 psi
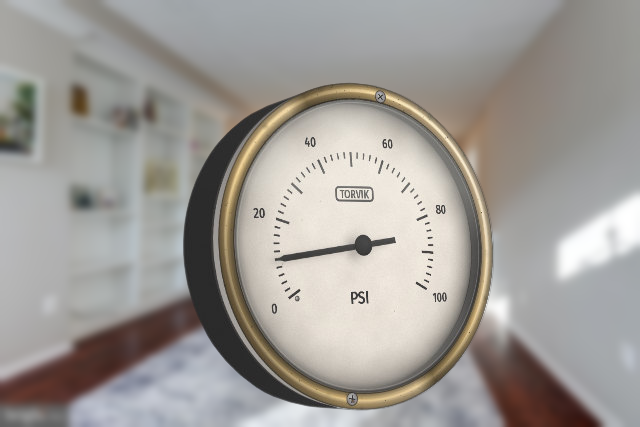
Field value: 10 psi
